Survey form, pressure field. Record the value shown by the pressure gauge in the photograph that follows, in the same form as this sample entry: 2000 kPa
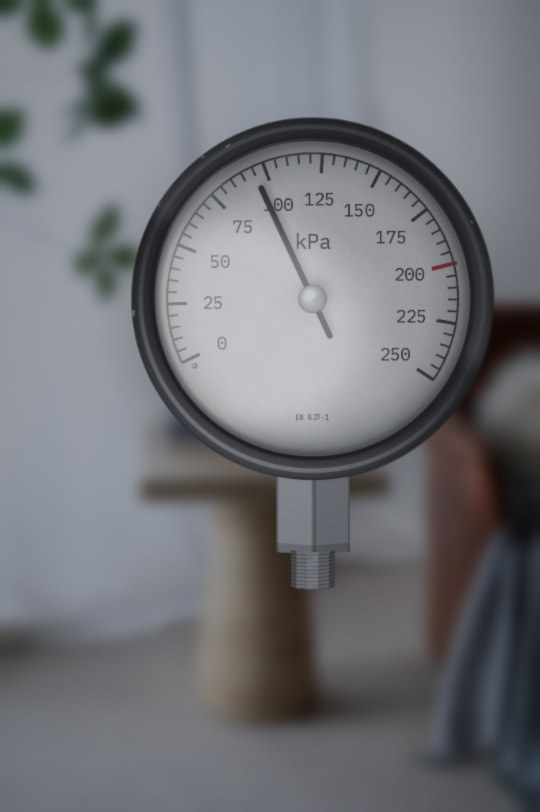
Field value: 95 kPa
